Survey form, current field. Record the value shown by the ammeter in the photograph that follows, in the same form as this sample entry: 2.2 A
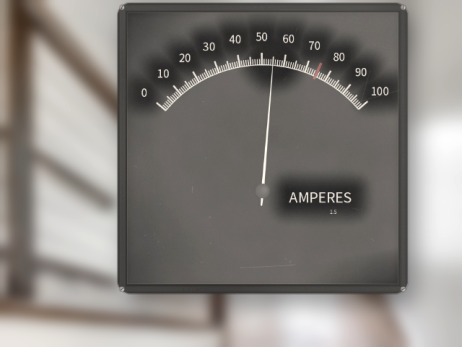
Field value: 55 A
